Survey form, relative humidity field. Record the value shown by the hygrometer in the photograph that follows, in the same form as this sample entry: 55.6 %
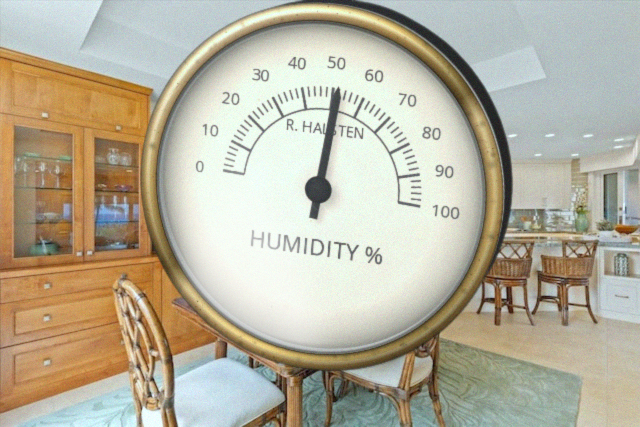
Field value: 52 %
